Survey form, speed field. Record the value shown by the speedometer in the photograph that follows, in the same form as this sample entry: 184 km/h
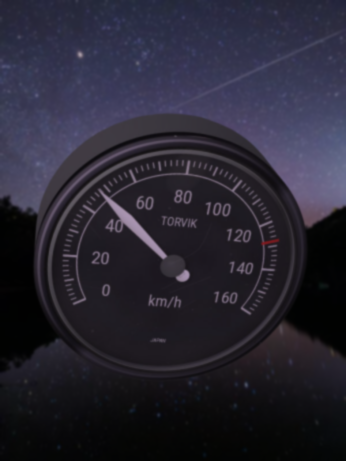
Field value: 48 km/h
